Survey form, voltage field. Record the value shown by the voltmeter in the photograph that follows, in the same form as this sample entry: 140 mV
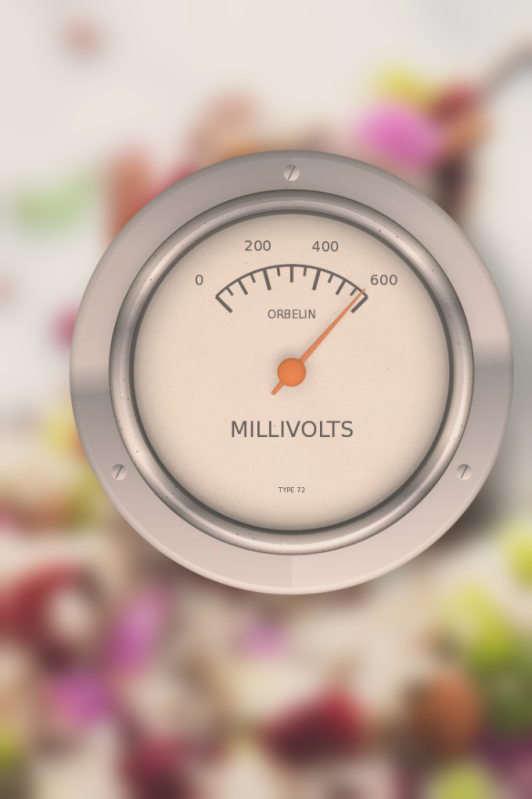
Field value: 575 mV
